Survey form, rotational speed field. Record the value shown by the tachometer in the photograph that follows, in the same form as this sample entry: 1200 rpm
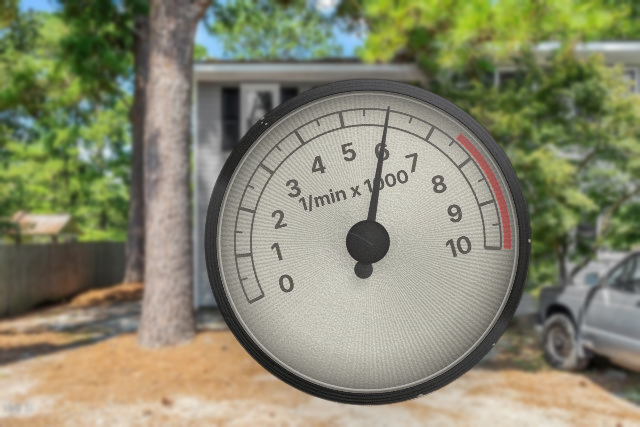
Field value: 6000 rpm
